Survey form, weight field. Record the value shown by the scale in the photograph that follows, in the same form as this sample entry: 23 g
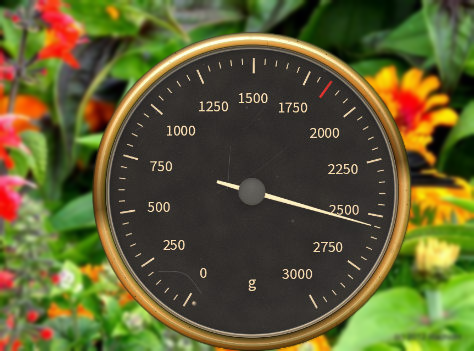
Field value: 2550 g
